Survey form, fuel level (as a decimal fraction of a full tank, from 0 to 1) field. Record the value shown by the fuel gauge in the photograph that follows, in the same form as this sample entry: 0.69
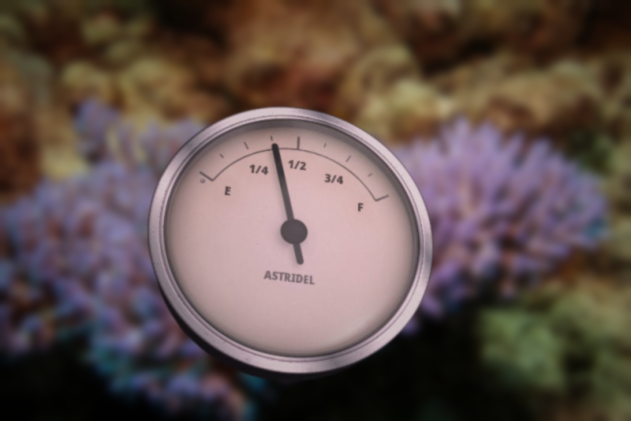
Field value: 0.375
